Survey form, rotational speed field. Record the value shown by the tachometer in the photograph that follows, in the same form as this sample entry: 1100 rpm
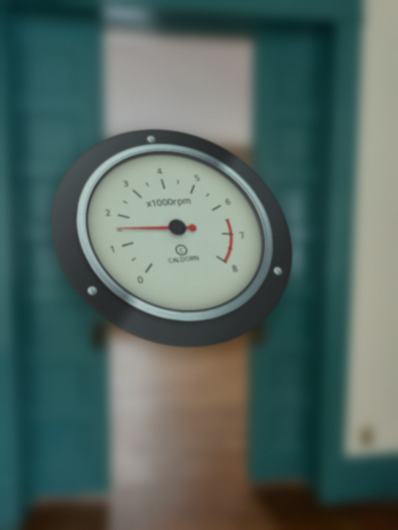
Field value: 1500 rpm
